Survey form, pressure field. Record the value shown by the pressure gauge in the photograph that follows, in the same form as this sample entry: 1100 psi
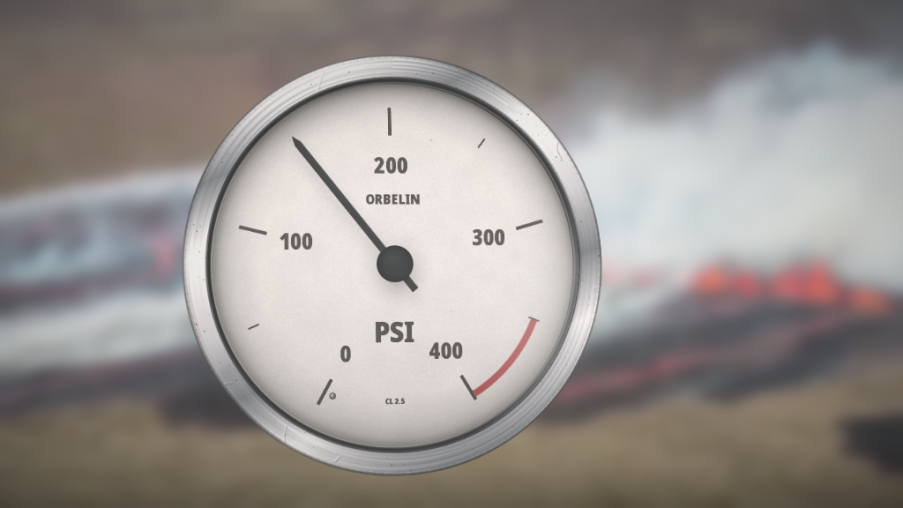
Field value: 150 psi
